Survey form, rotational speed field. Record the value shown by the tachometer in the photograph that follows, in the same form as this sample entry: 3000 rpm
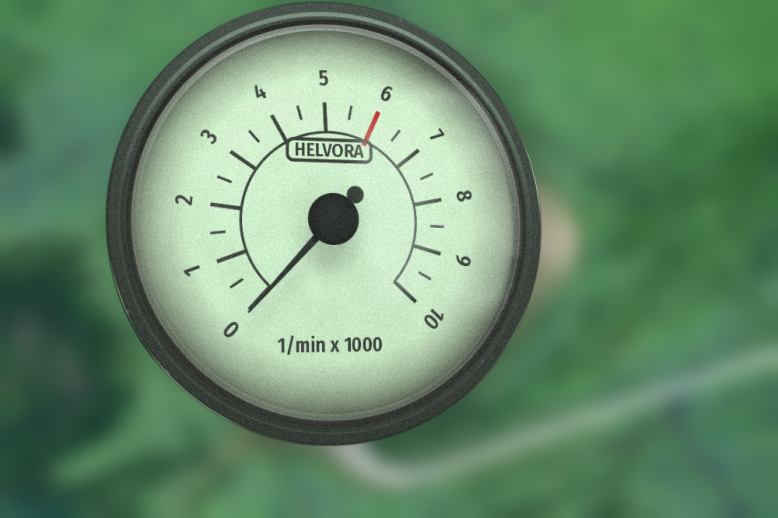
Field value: 0 rpm
